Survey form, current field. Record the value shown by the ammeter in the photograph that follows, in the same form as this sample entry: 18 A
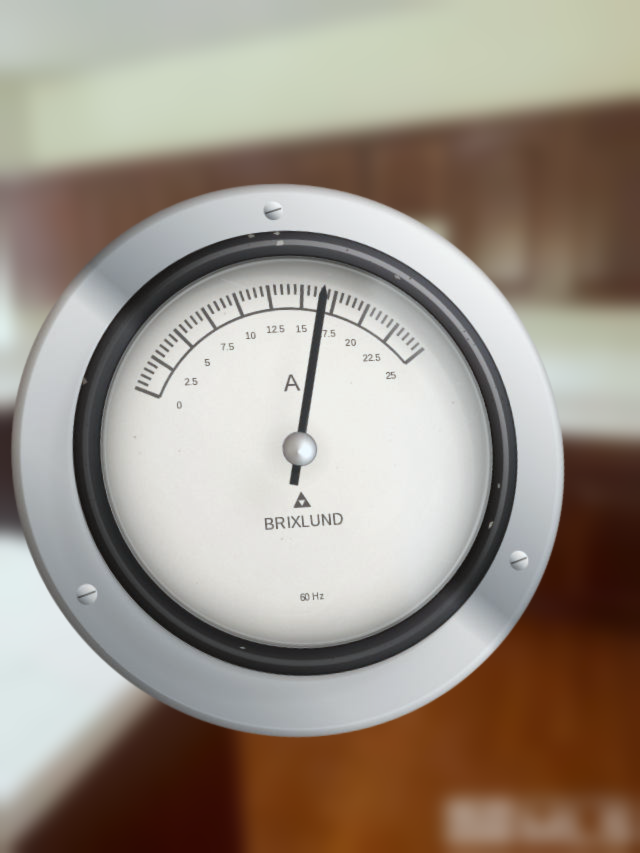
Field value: 16.5 A
